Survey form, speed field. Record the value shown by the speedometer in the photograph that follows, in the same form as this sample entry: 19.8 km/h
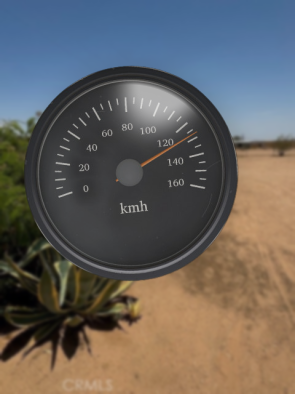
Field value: 127.5 km/h
